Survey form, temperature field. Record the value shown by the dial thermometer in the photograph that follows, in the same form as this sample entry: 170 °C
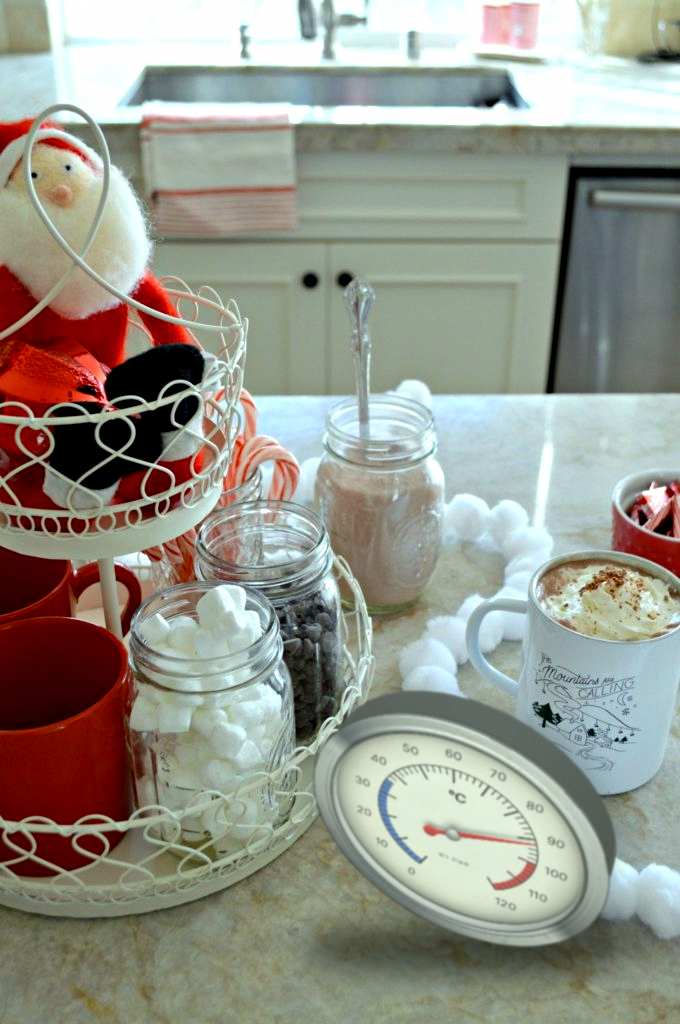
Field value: 90 °C
